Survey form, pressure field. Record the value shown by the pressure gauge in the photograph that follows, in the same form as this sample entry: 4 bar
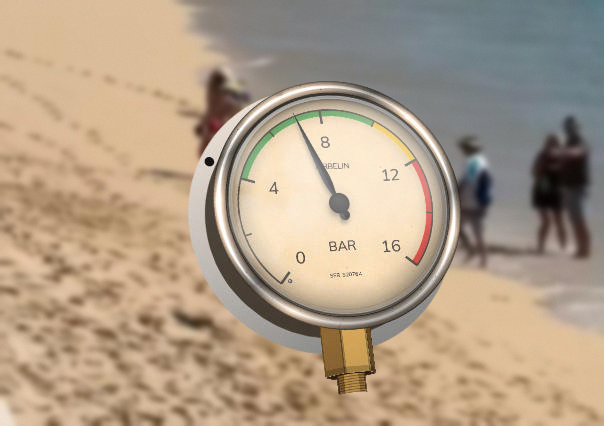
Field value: 7 bar
